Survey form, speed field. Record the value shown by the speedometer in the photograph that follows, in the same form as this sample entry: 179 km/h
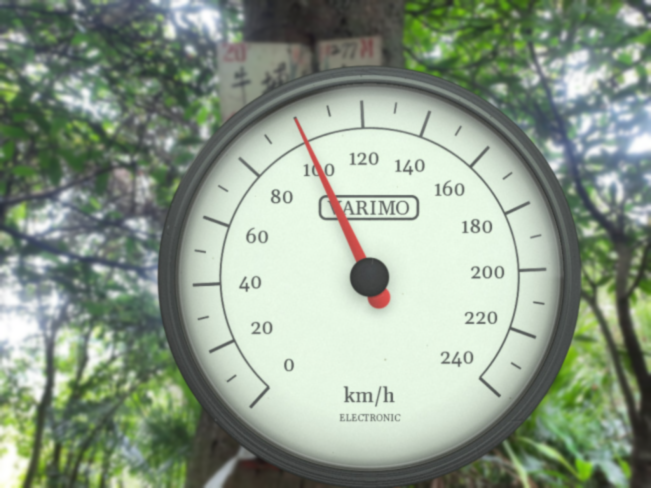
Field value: 100 km/h
